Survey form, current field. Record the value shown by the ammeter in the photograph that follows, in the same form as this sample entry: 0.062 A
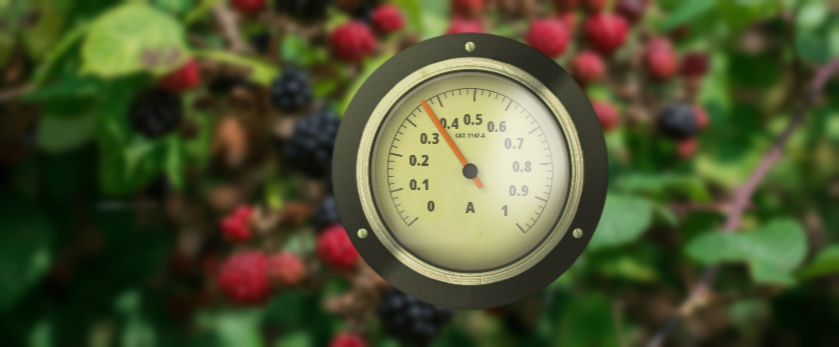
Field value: 0.36 A
